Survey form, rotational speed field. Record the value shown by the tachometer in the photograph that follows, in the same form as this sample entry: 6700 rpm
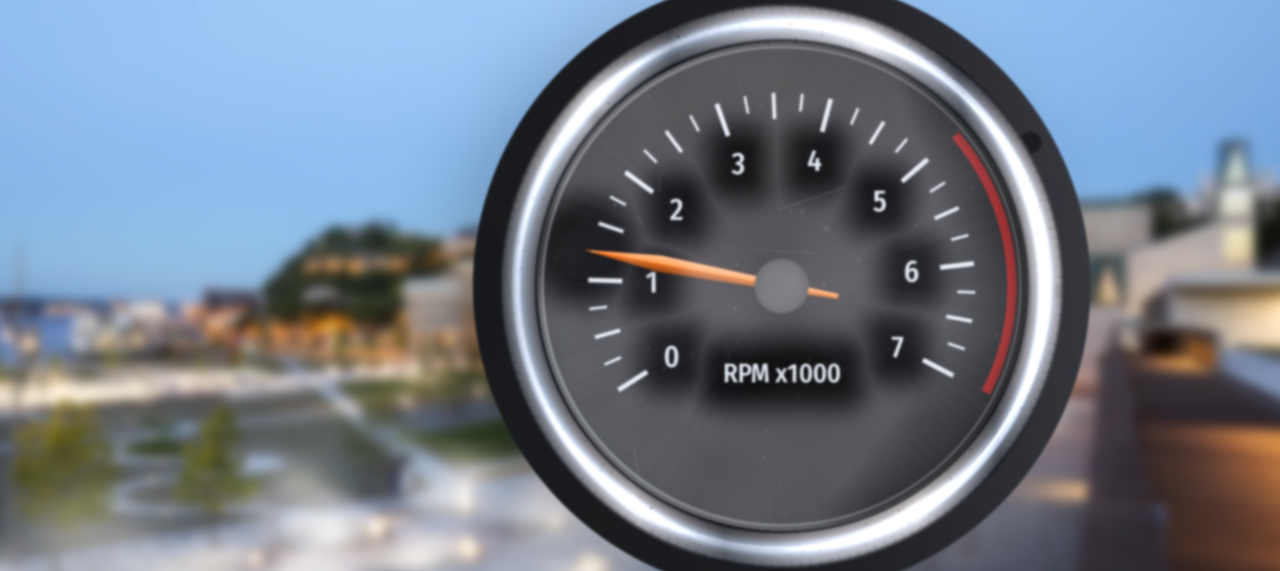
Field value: 1250 rpm
